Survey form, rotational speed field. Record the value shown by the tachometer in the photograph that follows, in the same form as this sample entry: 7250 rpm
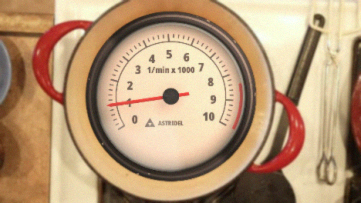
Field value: 1000 rpm
